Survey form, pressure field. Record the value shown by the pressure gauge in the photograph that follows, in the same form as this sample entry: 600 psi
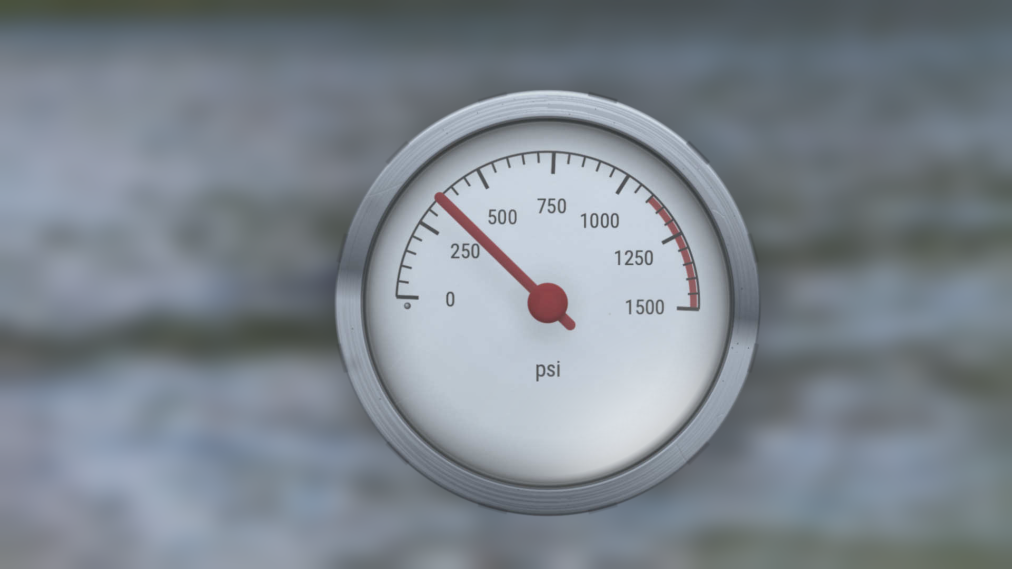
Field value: 350 psi
